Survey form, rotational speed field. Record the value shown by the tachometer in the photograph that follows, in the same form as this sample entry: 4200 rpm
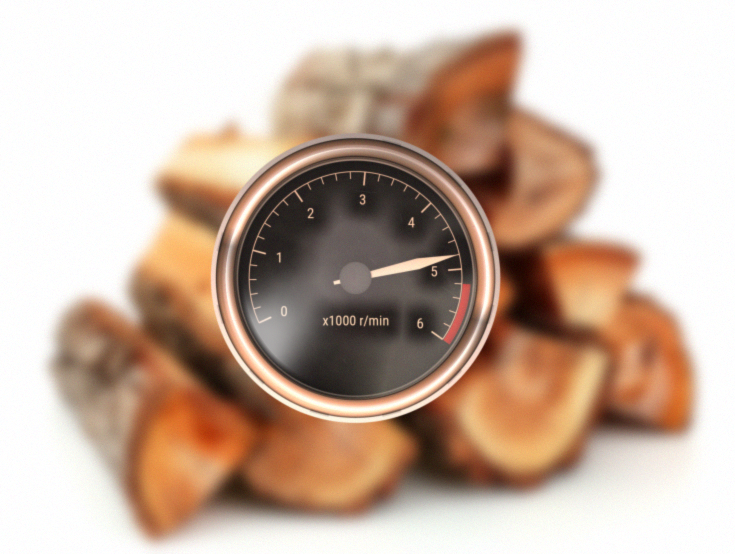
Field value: 4800 rpm
